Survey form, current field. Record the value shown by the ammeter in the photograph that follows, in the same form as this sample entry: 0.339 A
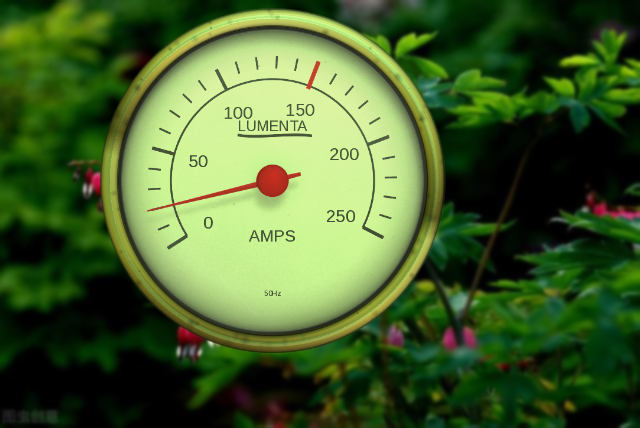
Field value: 20 A
